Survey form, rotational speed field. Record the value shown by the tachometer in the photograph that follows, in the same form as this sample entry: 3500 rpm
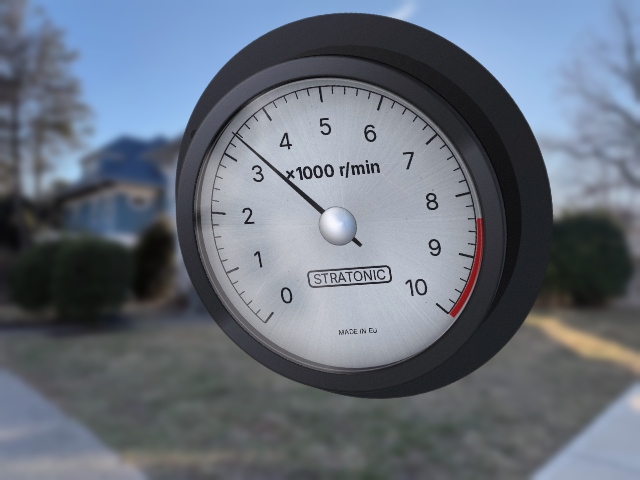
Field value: 3400 rpm
